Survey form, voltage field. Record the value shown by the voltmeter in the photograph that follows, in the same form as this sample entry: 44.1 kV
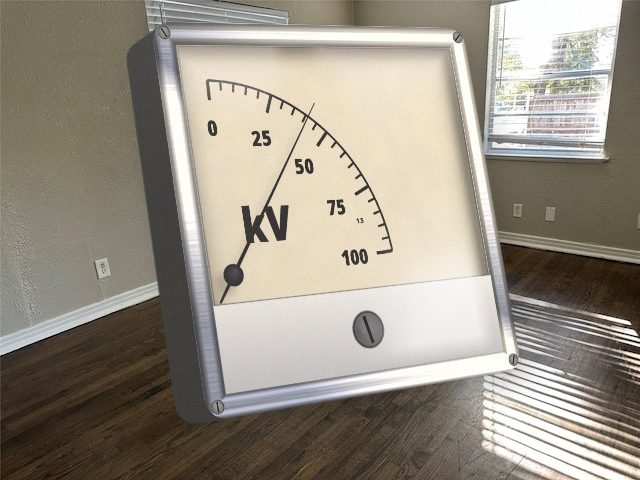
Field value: 40 kV
